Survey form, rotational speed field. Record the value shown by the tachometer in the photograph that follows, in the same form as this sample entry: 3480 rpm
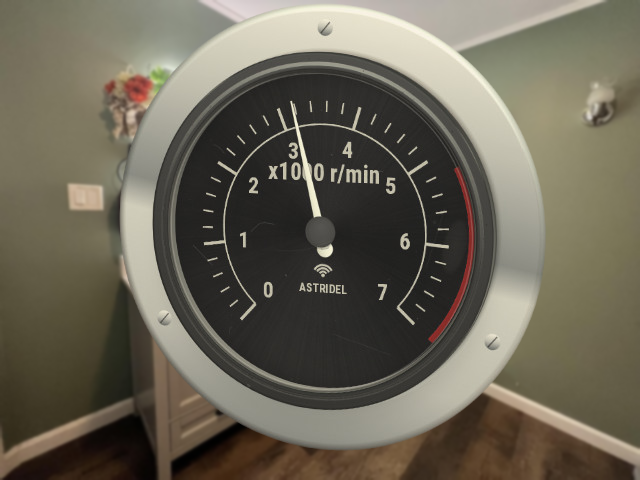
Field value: 3200 rpm
